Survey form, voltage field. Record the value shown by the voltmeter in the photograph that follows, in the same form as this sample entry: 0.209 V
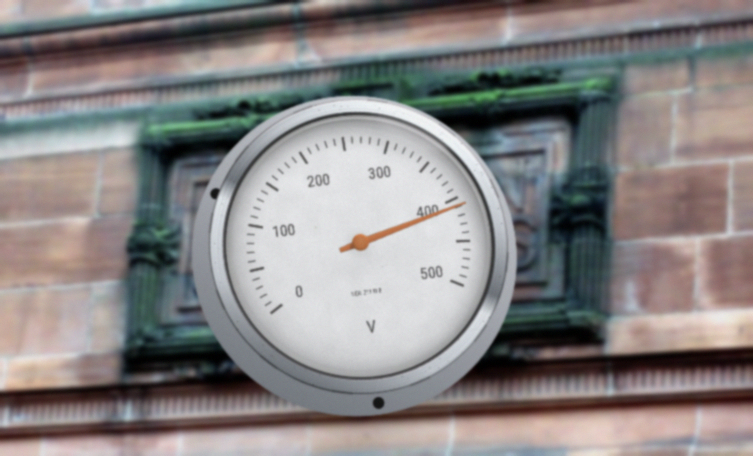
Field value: 410 V
